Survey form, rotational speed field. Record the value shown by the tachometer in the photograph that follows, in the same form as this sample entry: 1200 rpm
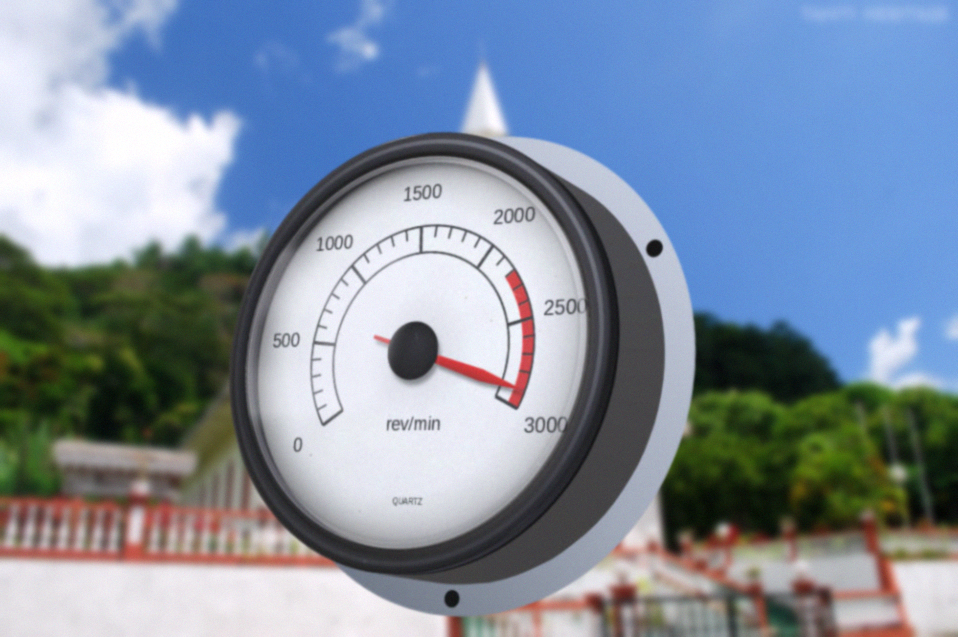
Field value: 2900 rpm
